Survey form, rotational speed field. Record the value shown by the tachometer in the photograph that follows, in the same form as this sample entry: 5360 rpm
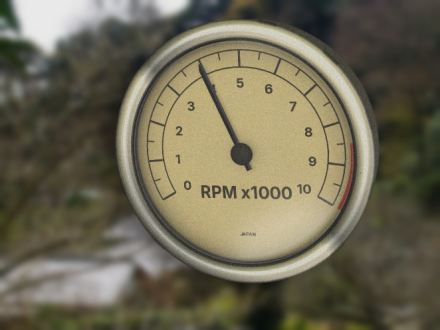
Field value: 4000 rpm
